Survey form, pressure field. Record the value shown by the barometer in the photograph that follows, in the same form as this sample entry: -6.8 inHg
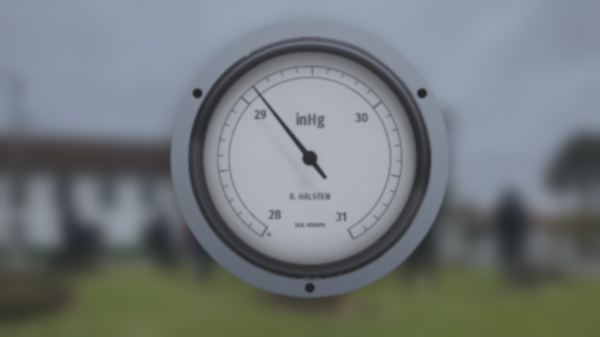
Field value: 29.1 inHg
